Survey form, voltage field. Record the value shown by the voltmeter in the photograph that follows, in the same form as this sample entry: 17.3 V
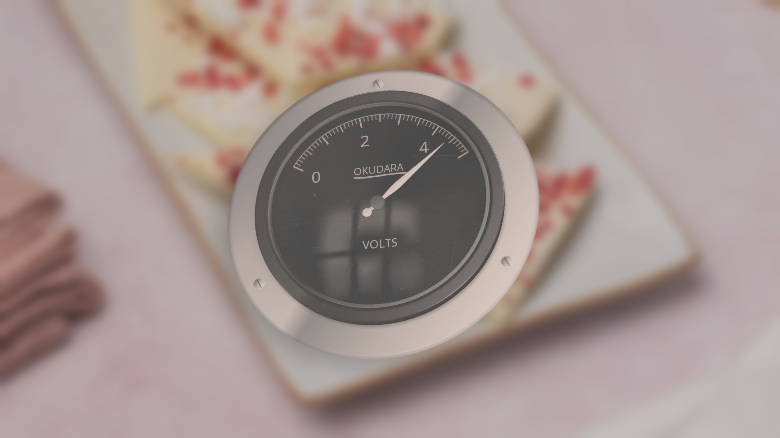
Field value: 4.5 V
